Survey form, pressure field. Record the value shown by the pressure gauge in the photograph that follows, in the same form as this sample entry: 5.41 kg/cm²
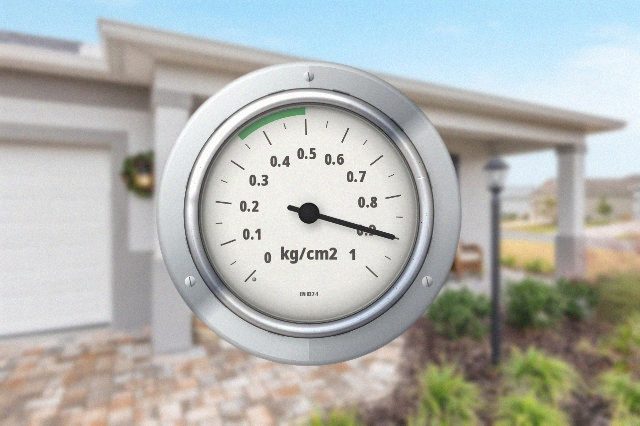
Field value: 0.9 kg/cm²
